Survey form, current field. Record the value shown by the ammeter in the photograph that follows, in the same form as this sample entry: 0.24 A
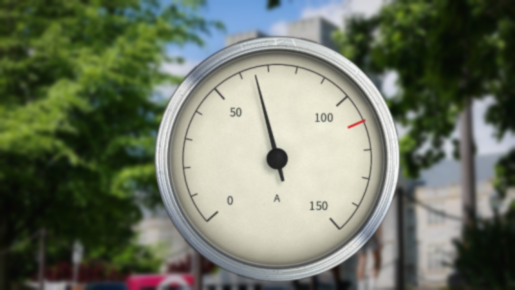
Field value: 65 A
